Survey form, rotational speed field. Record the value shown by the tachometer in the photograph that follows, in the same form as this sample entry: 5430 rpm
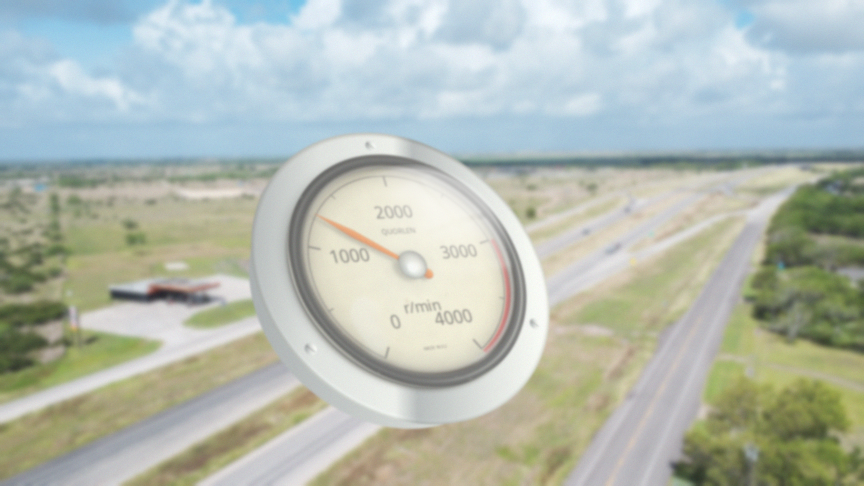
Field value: 1250 rpm
